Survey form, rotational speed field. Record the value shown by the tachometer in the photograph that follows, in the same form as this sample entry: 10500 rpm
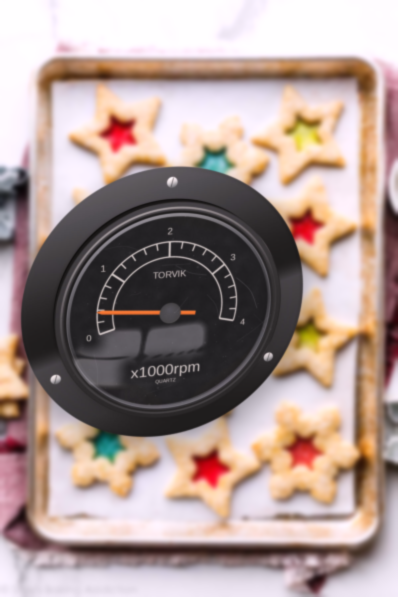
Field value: 400 rpm
